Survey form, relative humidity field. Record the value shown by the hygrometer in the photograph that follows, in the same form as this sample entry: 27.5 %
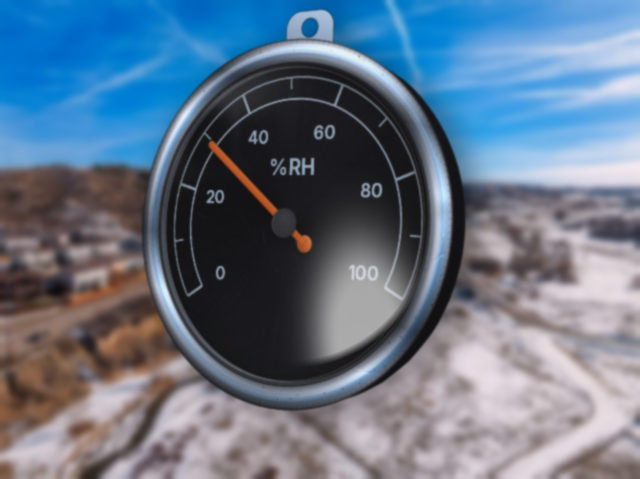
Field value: 30 %
